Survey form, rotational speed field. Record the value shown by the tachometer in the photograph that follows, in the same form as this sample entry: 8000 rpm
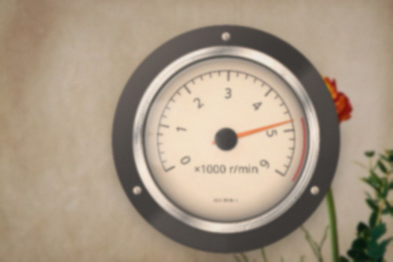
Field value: 4800 rpm
